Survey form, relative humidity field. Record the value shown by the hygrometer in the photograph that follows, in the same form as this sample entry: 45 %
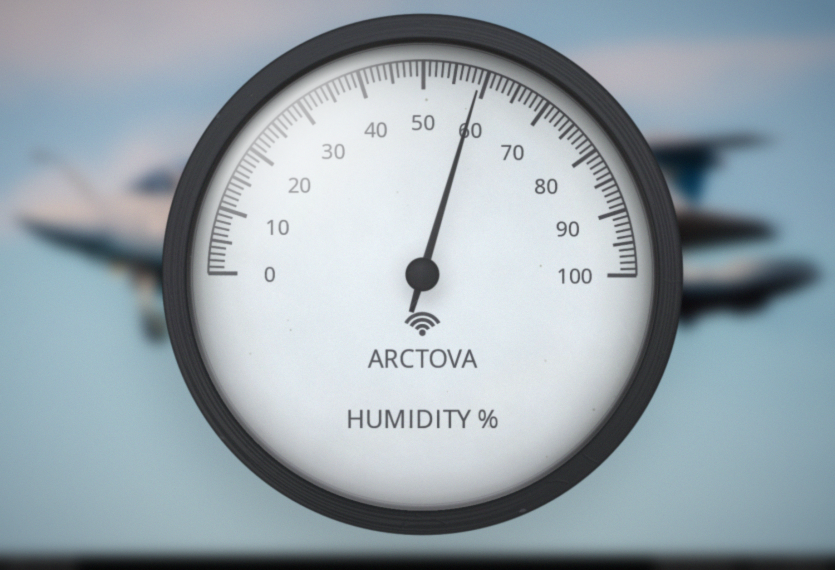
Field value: 59 %
